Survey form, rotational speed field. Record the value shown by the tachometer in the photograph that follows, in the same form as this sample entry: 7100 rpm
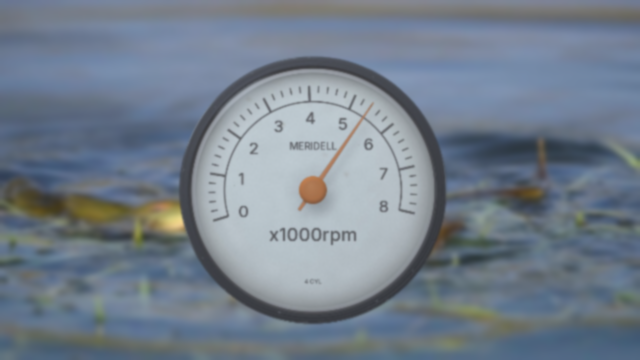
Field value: 5400 rpm
